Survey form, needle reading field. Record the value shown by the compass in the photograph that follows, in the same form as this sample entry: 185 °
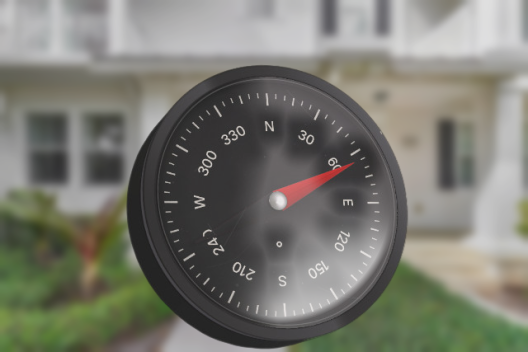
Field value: 65 °
